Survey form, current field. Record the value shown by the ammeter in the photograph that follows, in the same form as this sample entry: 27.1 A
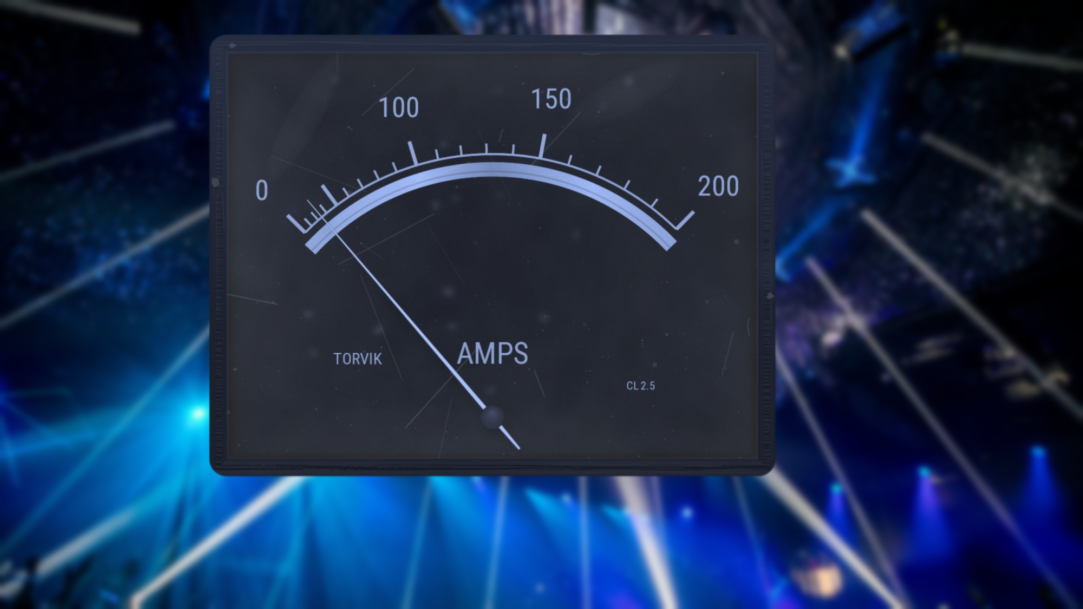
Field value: 35 A
